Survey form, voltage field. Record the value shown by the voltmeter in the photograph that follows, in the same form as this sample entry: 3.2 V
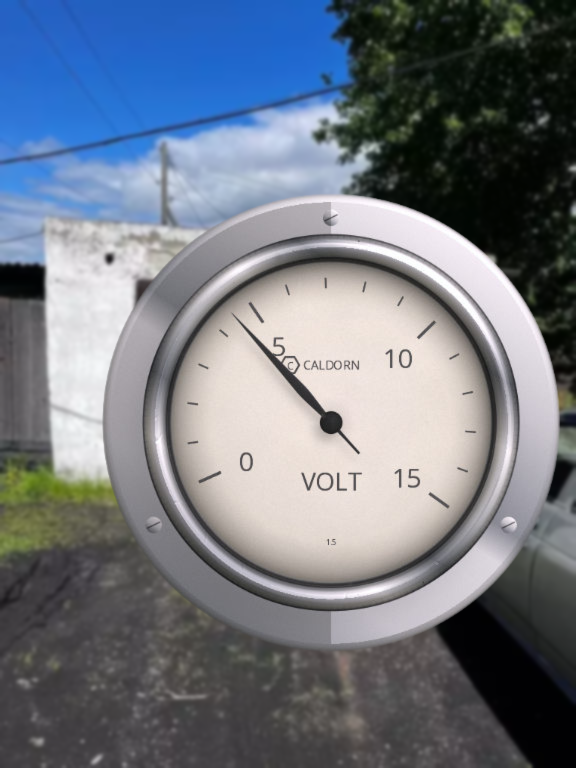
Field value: 4.5 V
